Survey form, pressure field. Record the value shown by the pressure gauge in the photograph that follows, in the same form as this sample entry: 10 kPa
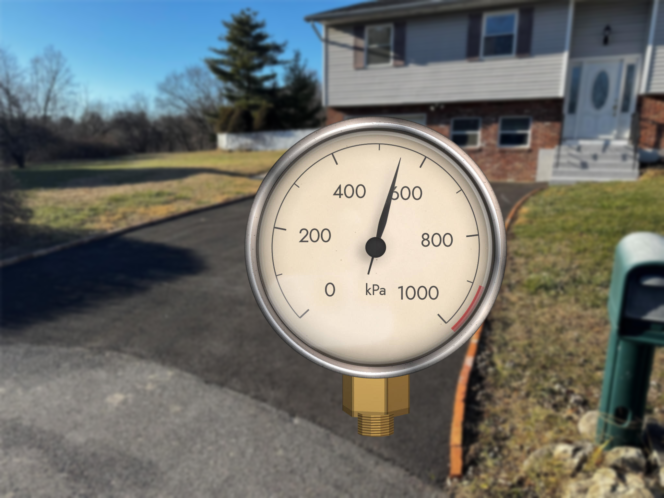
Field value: 550 kPa
